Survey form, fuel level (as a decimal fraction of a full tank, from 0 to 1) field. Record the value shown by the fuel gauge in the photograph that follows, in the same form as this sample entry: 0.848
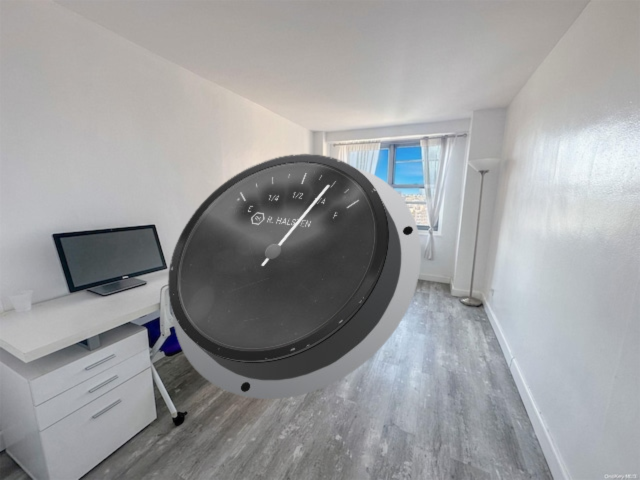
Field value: 0.75
